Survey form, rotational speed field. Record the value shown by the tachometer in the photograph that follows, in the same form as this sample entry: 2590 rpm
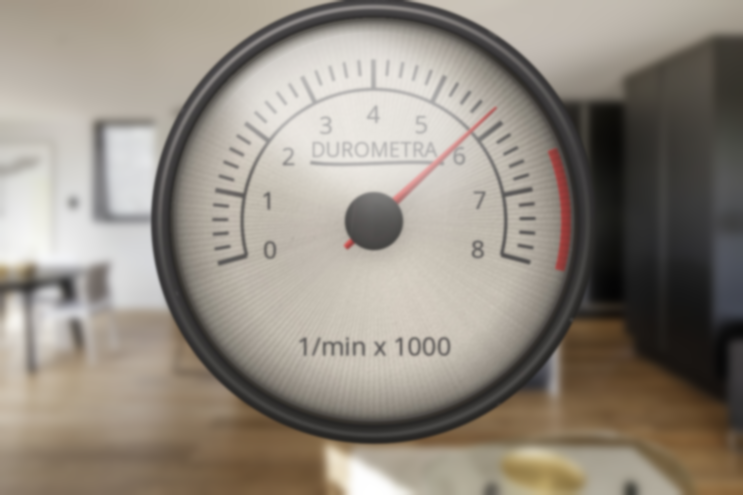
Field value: 5800 rpm
